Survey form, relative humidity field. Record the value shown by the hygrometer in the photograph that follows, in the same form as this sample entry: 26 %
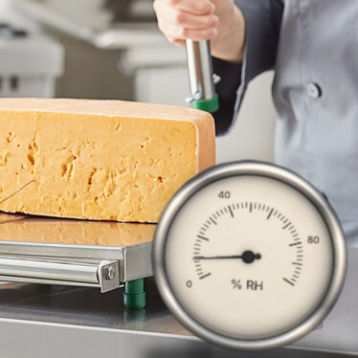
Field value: 10 %
